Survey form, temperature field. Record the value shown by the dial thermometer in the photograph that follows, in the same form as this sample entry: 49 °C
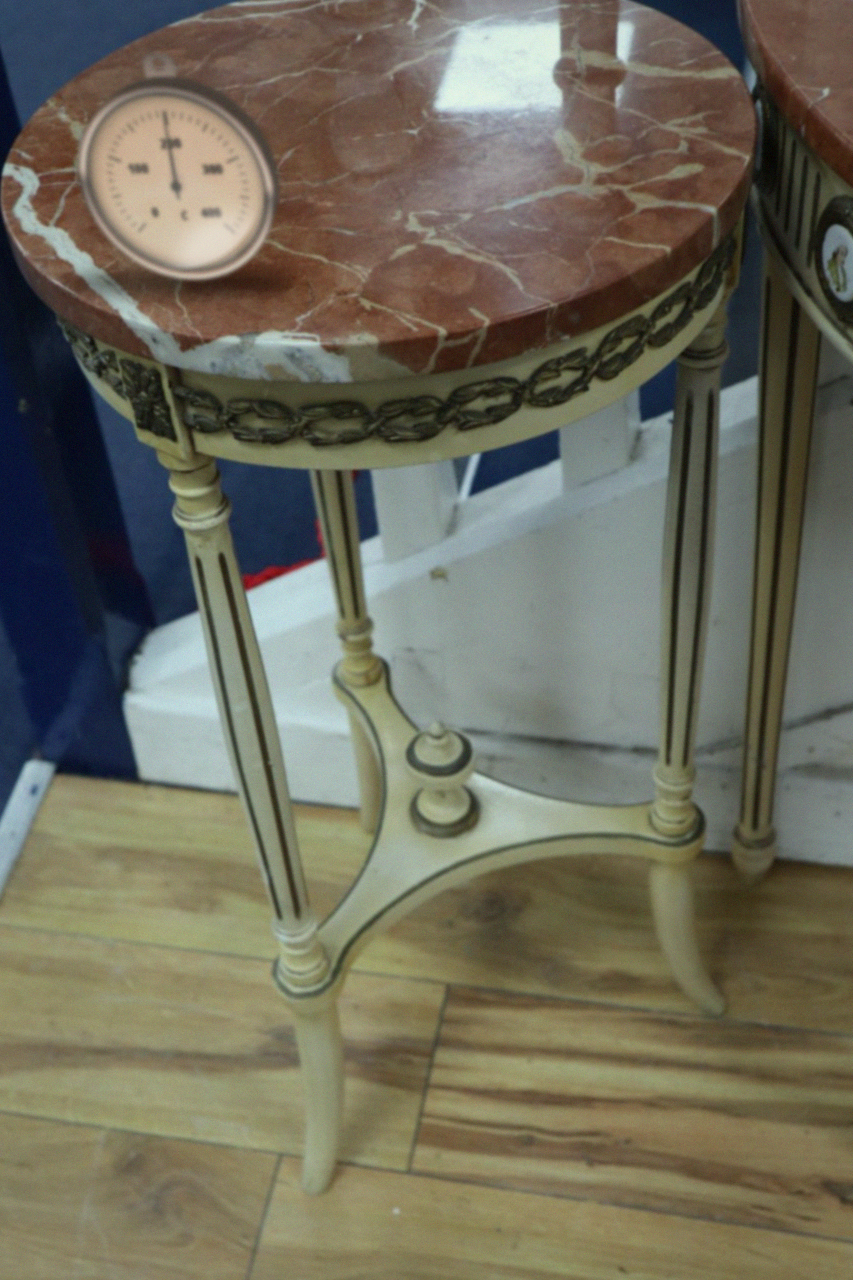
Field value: 200 °C
